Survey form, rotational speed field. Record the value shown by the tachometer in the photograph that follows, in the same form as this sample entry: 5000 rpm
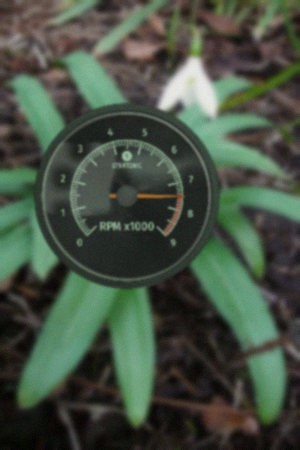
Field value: 7500 rpm
